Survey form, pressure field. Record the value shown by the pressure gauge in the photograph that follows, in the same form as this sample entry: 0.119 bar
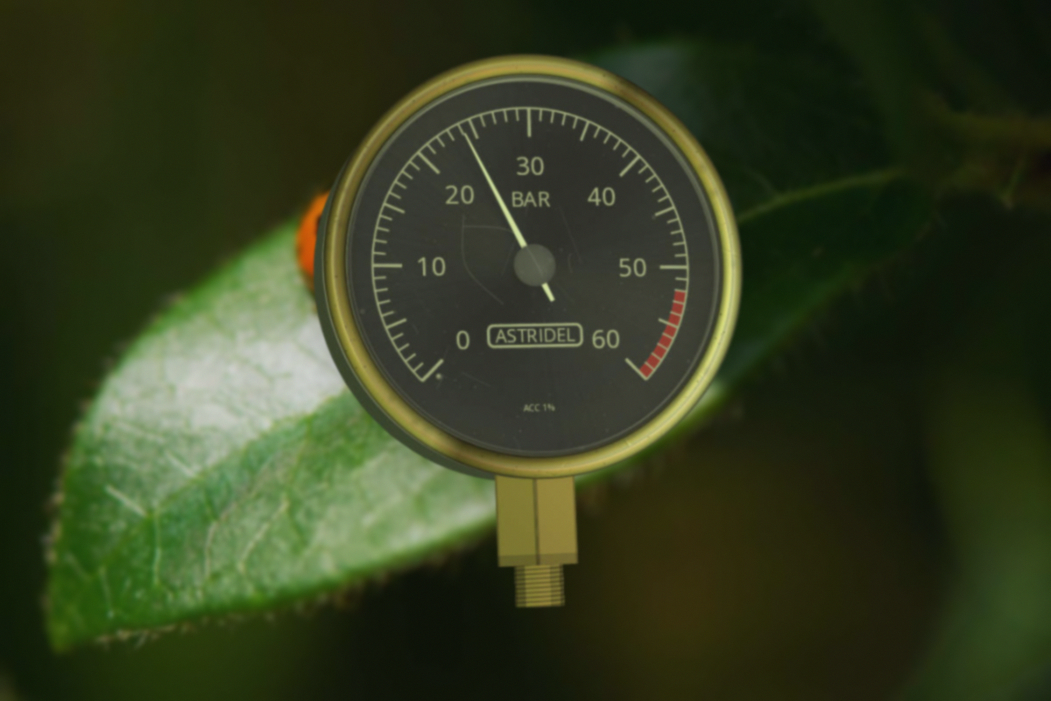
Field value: 24 bar
